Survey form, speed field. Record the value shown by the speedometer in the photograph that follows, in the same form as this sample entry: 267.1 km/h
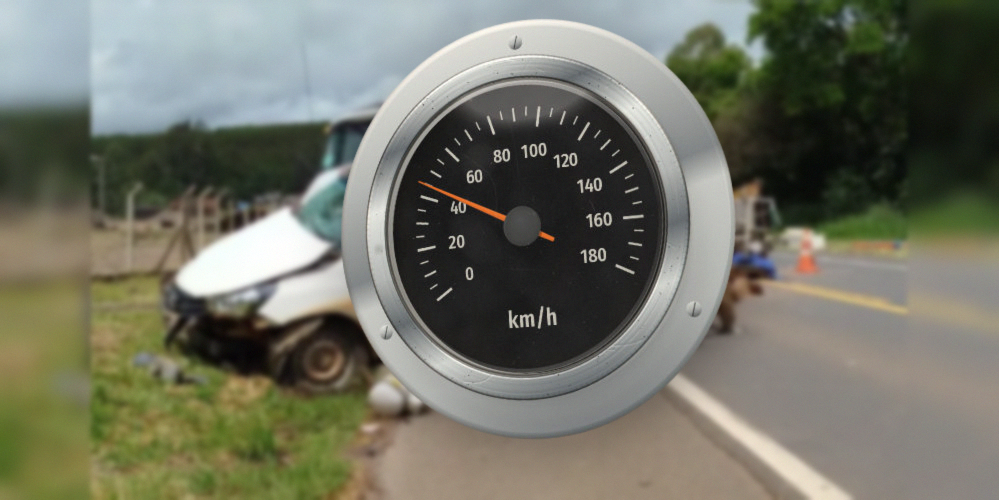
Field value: 45 km/h
